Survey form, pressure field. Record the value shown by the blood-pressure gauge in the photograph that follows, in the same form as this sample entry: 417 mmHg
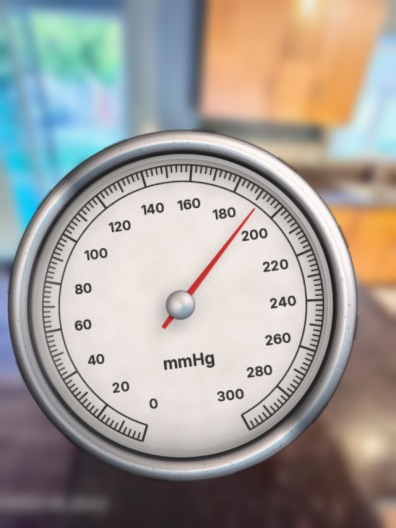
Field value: 192 mmHg
